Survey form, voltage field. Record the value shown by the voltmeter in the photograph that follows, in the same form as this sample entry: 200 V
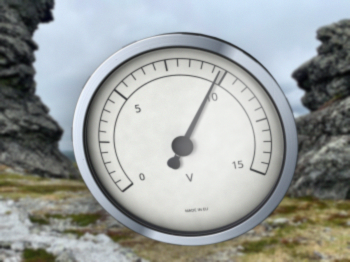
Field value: 9.75 V
